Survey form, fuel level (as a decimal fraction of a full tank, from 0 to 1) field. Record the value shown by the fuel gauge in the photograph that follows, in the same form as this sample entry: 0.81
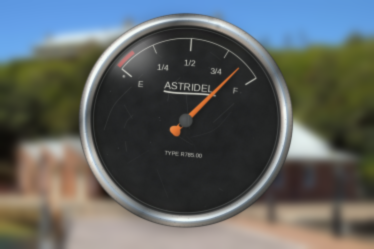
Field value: 0.875
